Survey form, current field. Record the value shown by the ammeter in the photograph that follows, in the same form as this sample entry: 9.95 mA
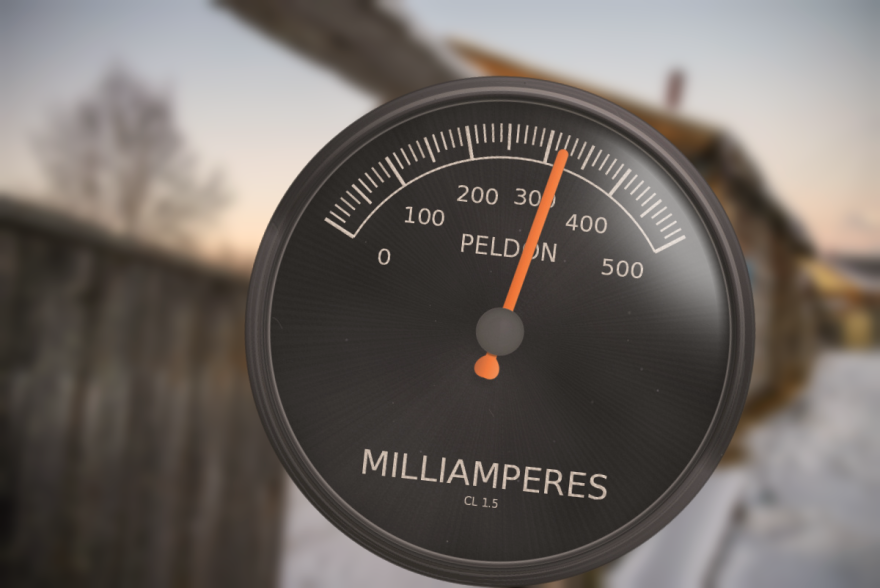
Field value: 320 mA
